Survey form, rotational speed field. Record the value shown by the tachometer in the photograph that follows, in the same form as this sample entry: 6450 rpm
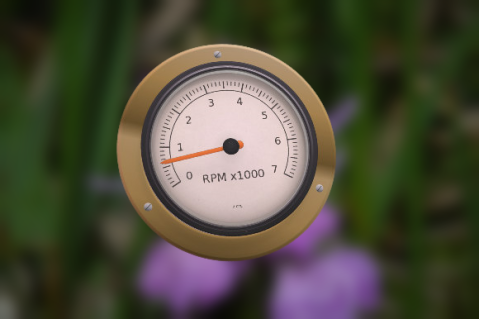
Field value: 600 rpm
